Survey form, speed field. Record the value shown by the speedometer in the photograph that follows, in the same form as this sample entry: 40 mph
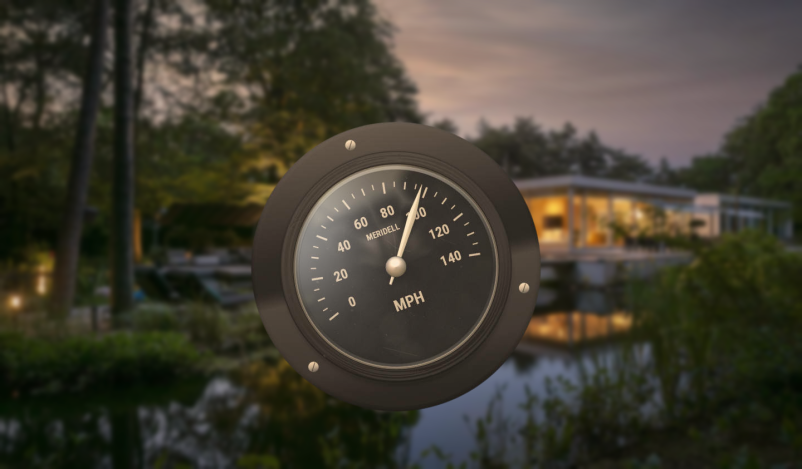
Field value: 97.5 mph
